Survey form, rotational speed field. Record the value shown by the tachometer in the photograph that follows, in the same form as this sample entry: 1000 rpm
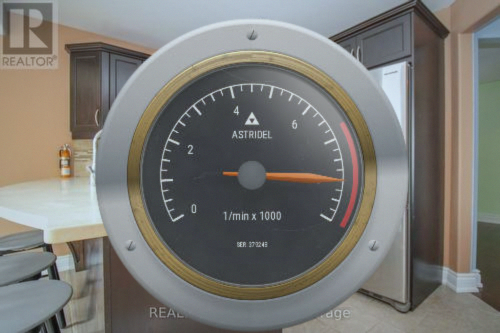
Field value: 8000 rpm
